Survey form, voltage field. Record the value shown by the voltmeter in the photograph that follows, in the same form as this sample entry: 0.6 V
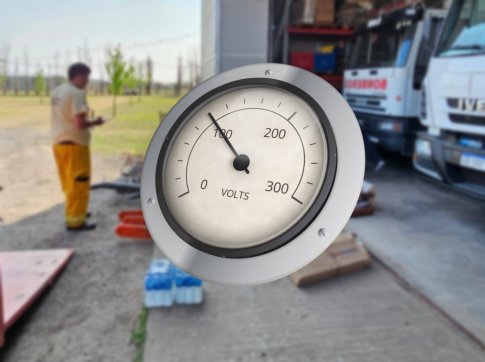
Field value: 100 V
